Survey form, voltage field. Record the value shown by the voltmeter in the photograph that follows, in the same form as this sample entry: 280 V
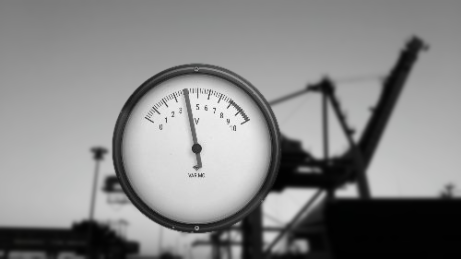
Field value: 4 V
